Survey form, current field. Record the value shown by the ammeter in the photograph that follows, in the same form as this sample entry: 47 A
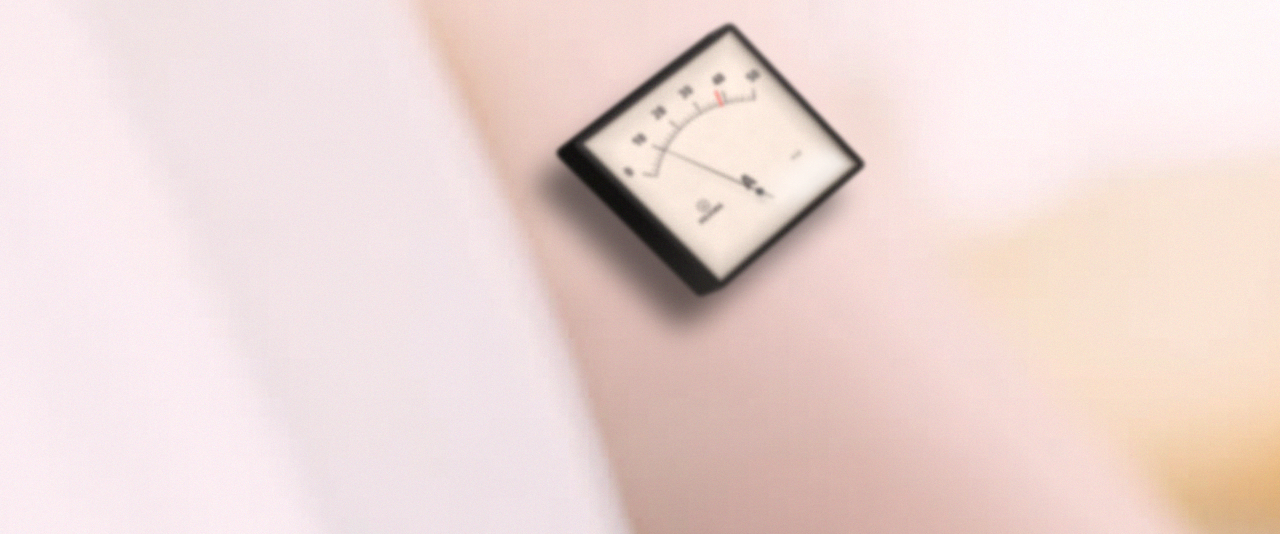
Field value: 10 A
